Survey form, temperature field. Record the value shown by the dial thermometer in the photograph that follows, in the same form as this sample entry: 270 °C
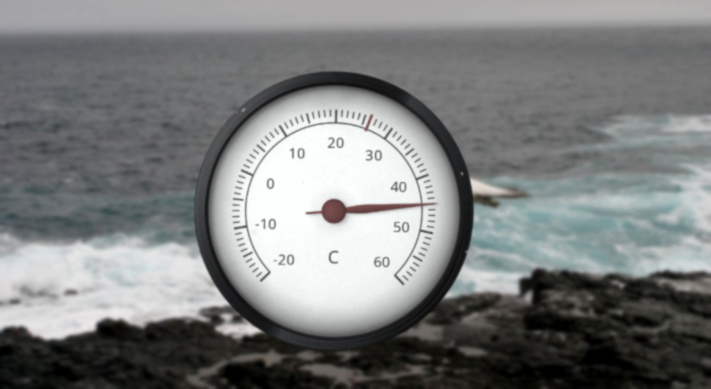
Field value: 45 °C
